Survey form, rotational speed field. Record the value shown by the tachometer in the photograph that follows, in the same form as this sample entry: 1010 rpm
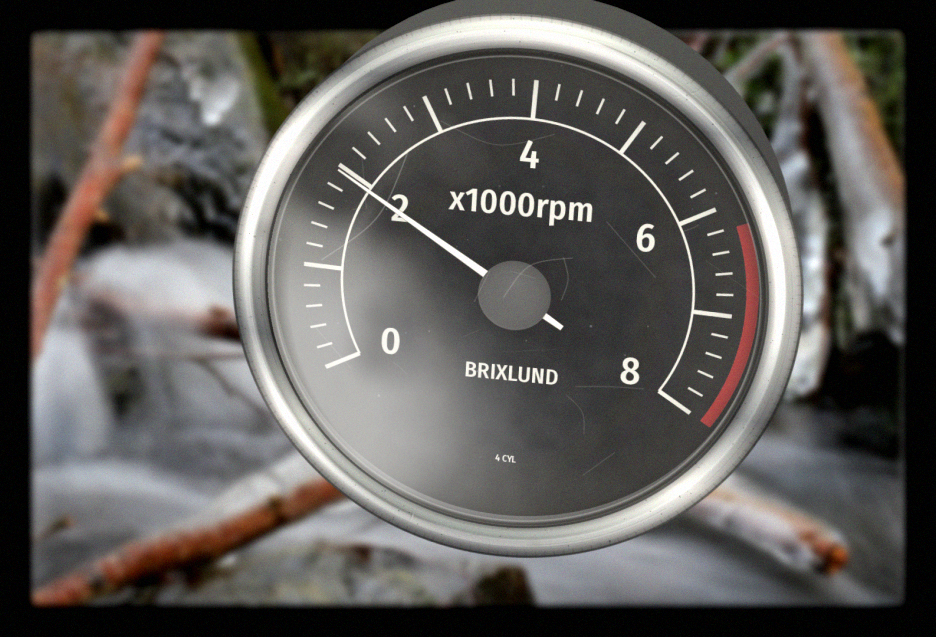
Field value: 2000 rpm
